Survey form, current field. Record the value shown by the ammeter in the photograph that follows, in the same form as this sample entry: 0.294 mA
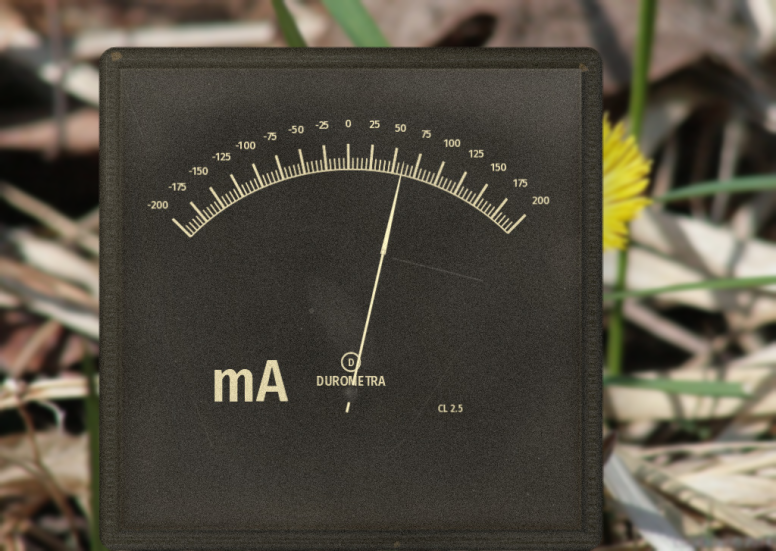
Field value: 60 mA
